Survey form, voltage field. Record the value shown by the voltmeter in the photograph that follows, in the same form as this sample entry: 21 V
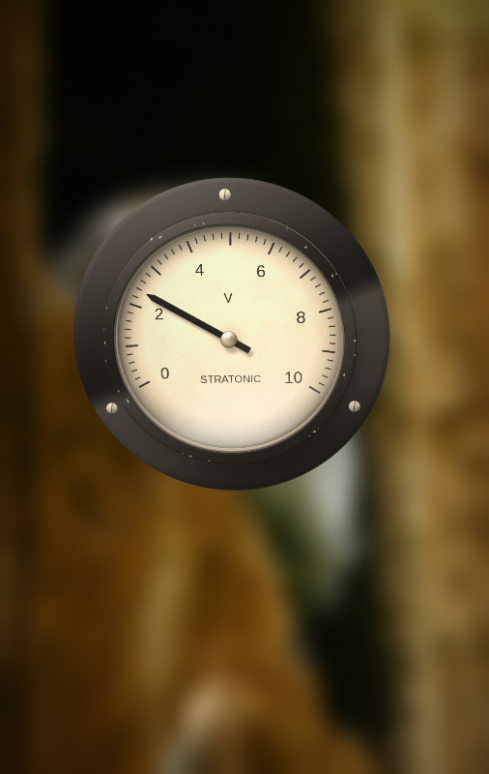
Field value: 2.4 V
